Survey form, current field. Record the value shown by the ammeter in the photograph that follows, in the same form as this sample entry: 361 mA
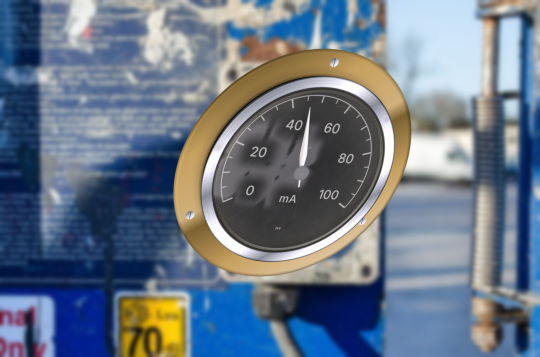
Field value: 45 mA
